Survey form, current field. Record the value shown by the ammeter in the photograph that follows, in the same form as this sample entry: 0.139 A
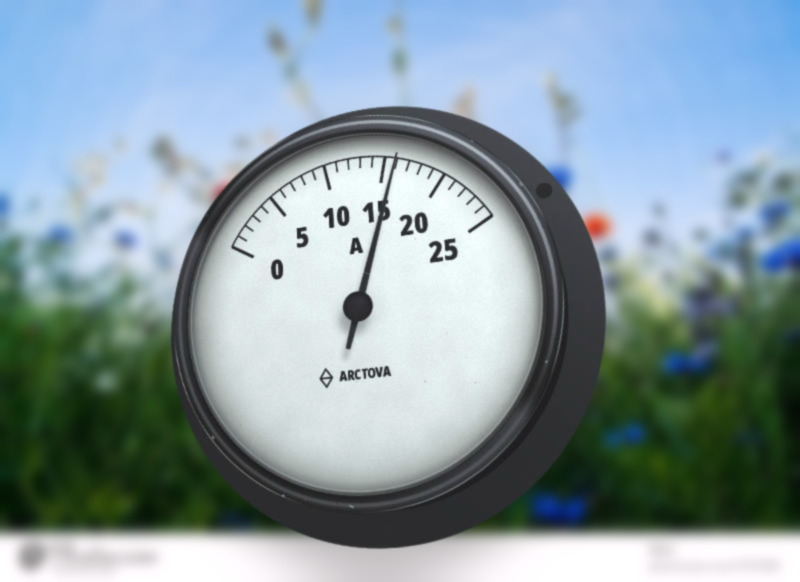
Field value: 16 A
